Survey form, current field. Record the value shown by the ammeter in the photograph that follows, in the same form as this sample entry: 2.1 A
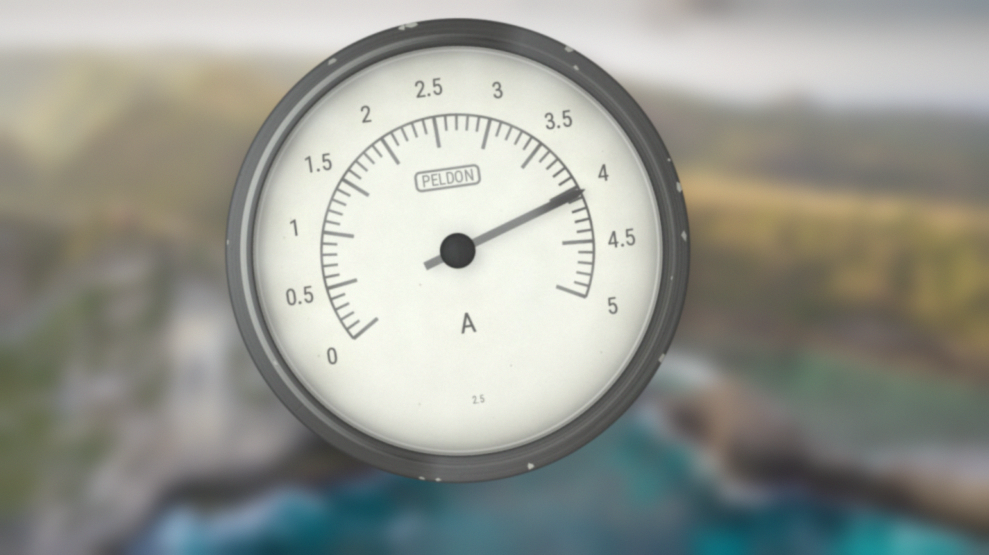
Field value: 4.05 A
